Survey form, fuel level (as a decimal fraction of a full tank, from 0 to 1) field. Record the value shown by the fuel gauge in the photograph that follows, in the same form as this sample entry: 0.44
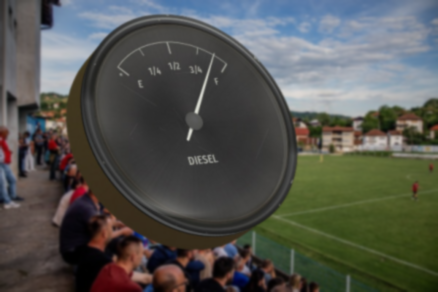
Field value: 0.875
